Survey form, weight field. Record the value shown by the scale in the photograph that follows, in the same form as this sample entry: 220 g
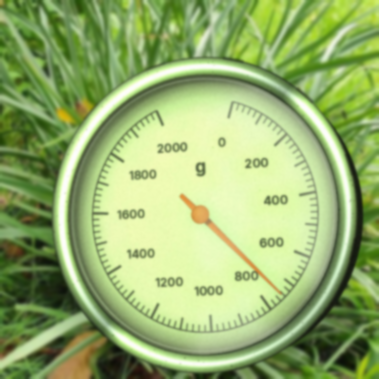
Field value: 740 g
